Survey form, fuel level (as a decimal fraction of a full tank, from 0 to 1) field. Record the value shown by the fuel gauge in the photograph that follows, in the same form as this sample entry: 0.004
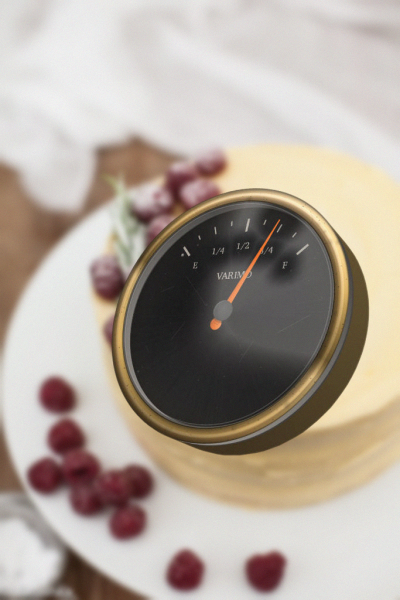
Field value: 0.75
